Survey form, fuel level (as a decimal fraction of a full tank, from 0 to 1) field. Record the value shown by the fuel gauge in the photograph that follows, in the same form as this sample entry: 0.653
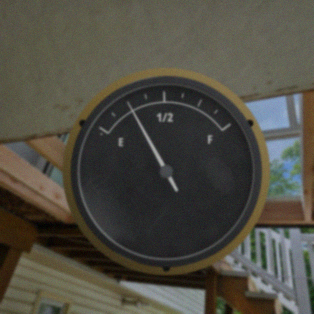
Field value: 0.25
